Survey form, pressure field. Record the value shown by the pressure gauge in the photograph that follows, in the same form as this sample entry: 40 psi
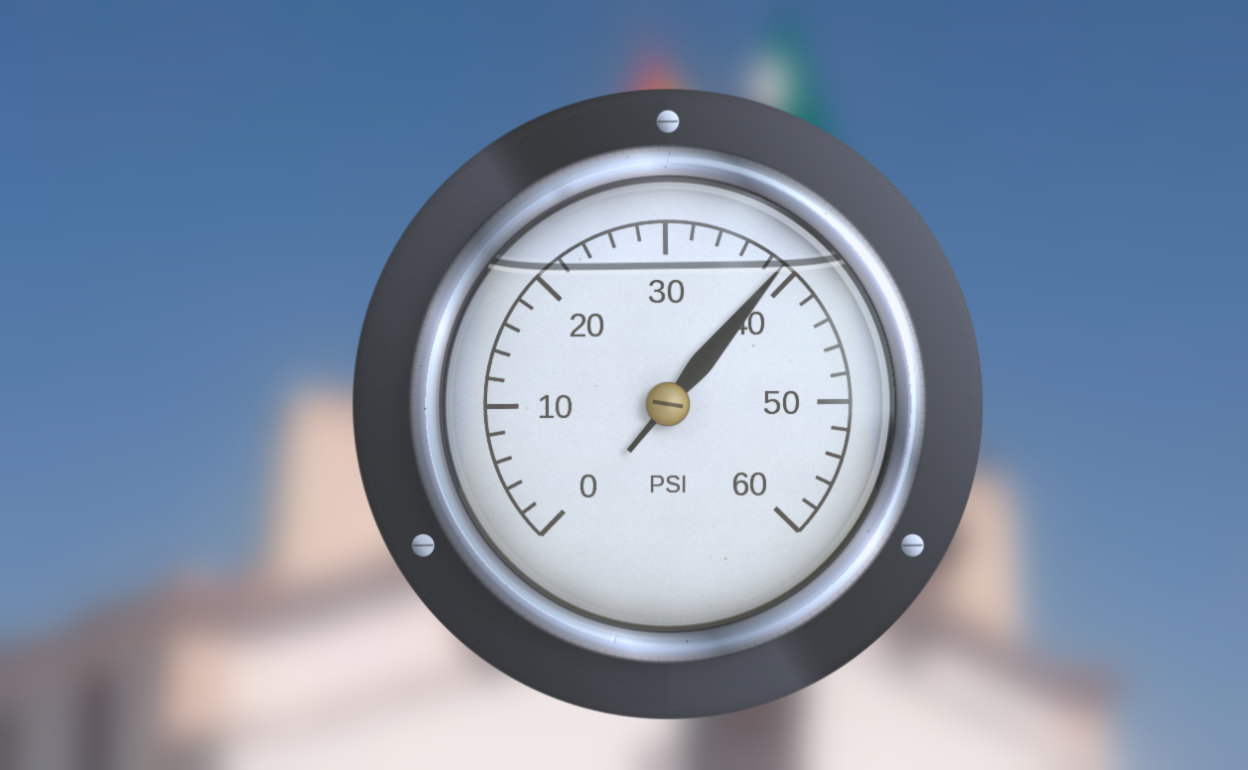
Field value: 39 psi
